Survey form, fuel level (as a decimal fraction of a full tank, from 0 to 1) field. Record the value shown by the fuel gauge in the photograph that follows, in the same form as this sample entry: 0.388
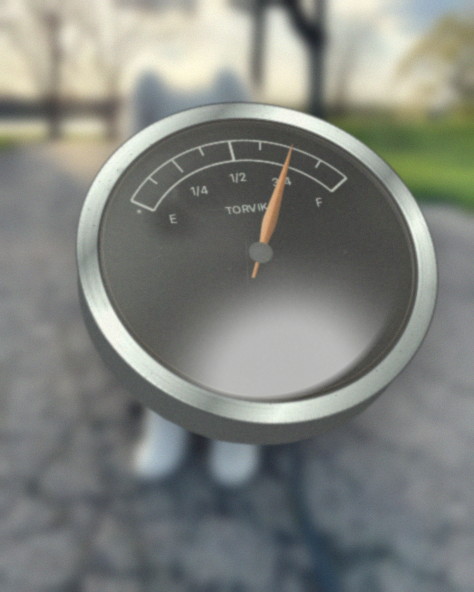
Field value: 0.75
